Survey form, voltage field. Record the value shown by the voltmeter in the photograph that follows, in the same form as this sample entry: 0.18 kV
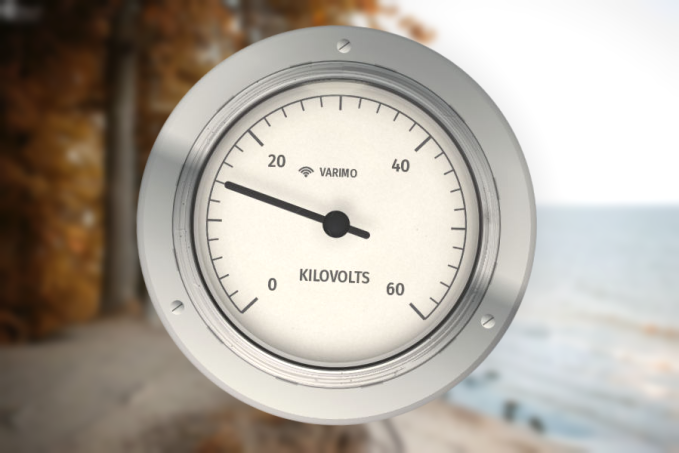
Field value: 14 kV
